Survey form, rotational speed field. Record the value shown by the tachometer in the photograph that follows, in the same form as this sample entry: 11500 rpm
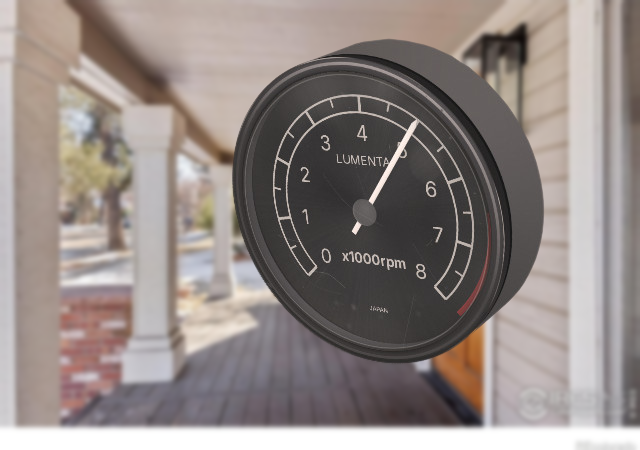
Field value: 5000 rpm
